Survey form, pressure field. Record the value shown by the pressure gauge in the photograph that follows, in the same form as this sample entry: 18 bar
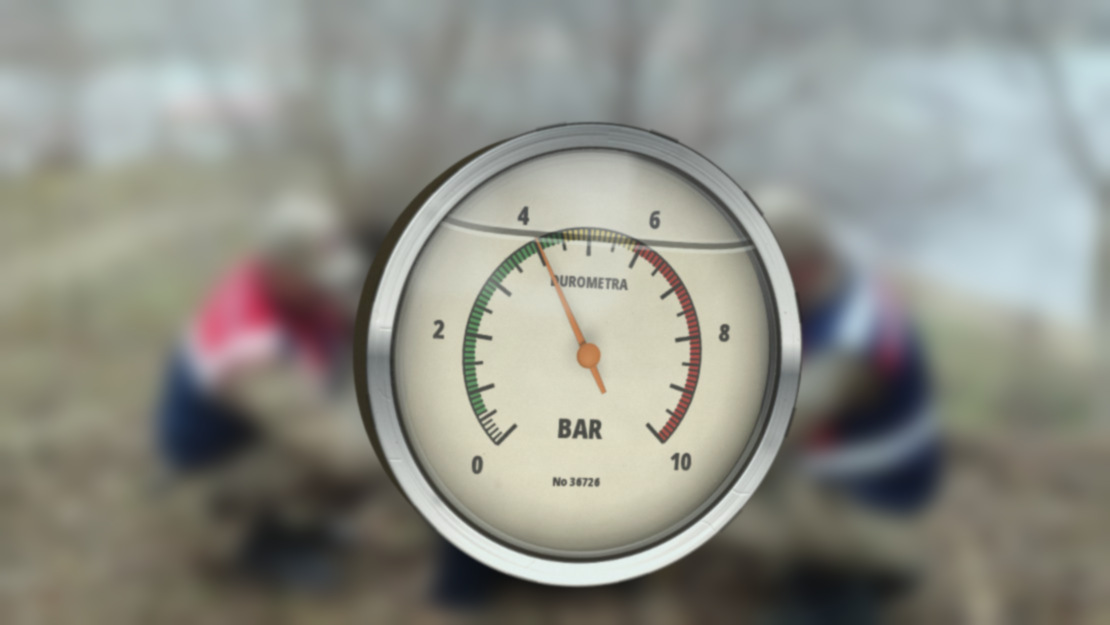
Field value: 4 bar
